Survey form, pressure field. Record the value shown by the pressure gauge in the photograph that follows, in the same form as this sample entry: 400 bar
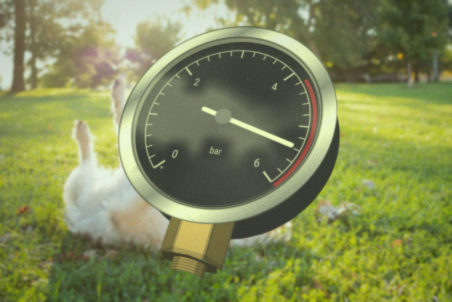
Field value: 5.4 bar
